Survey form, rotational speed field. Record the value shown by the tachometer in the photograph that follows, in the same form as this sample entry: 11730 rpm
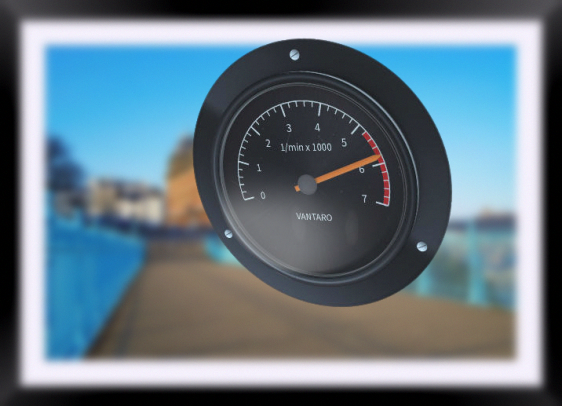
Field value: 5800 rpm
